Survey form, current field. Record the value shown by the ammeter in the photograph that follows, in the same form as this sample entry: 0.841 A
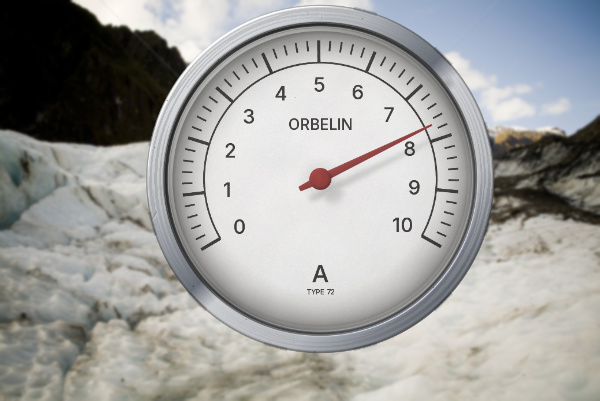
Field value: 7.7 A
